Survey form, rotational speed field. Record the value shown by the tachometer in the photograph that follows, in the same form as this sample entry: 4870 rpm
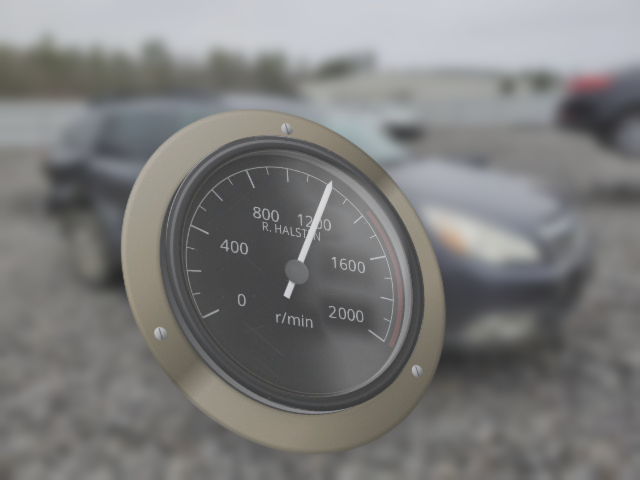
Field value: 1200 rpm
